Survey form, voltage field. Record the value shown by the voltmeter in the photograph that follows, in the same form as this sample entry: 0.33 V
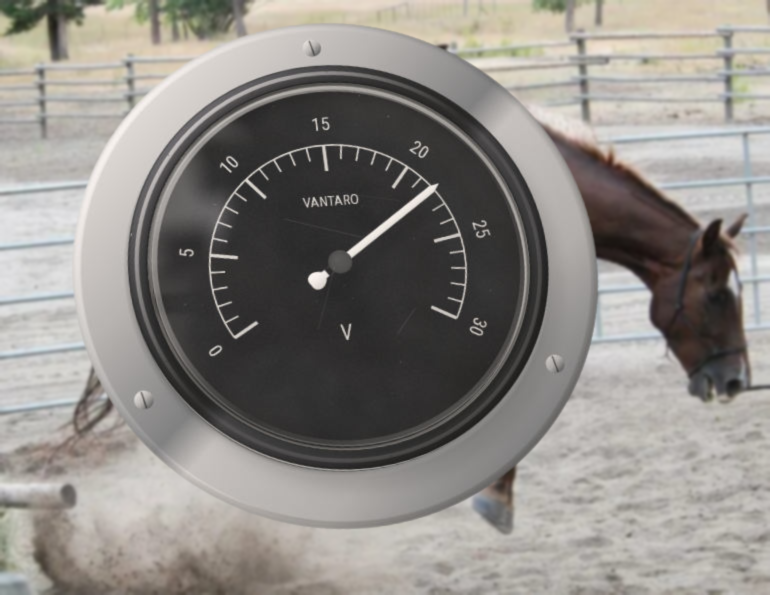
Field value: 22 V
